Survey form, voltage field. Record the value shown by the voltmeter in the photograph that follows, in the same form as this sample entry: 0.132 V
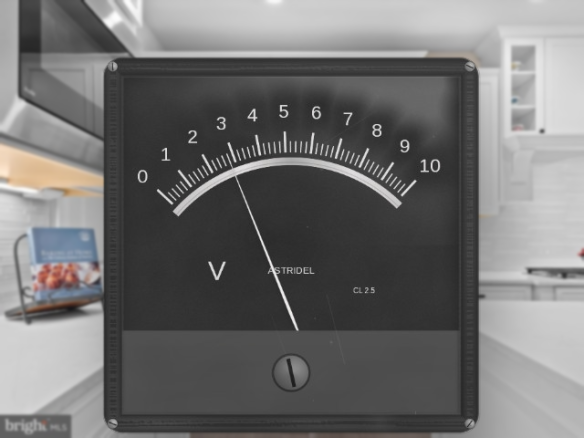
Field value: 2.8 V
